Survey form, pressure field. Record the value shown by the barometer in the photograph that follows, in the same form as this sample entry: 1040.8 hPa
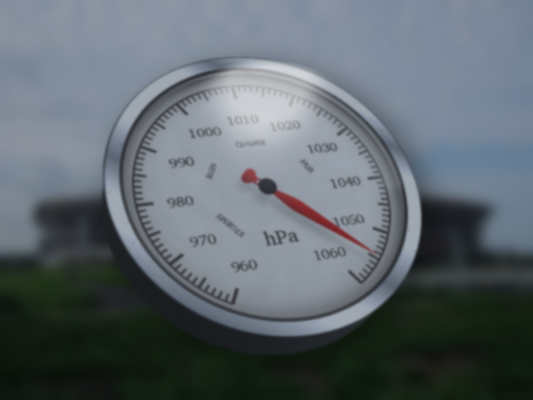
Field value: 1055 hPa
